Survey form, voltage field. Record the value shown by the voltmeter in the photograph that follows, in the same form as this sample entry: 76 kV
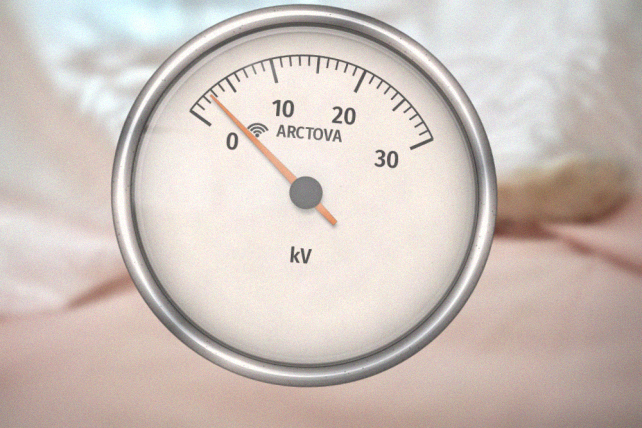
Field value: 2.5 kV
